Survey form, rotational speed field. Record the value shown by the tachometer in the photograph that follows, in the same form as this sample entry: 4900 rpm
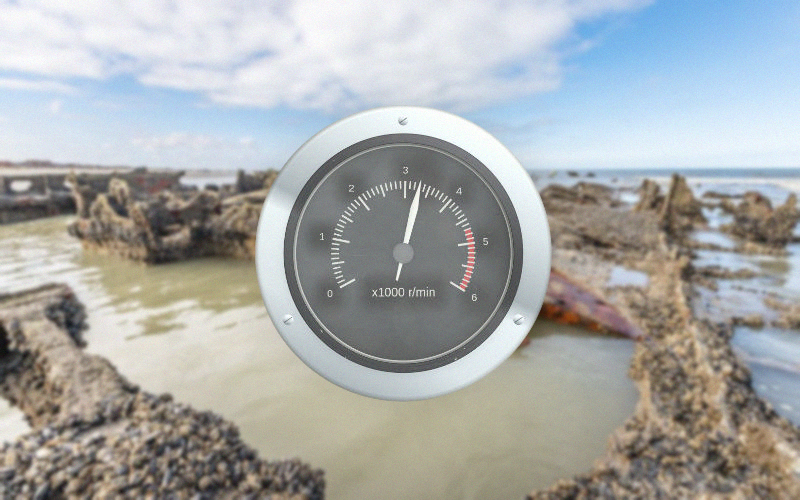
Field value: 3300 rpm
